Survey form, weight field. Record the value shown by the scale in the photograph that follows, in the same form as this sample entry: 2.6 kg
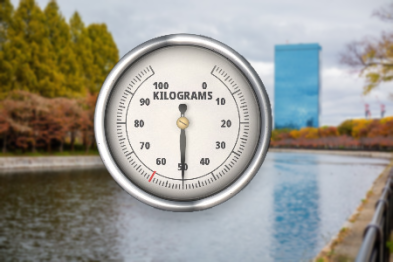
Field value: 50 kg
